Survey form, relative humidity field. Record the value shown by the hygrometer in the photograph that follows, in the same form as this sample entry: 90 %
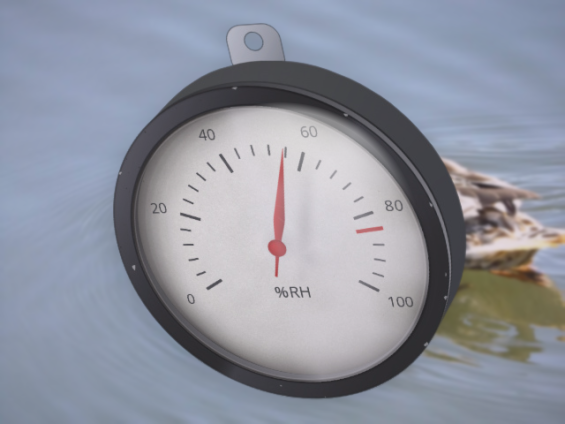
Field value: 56 %
